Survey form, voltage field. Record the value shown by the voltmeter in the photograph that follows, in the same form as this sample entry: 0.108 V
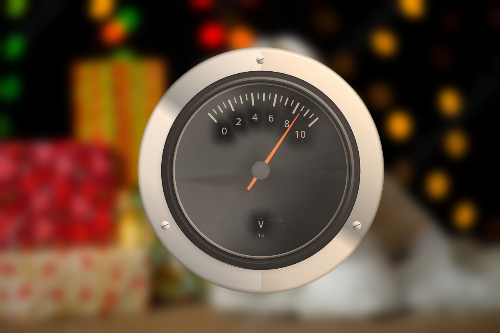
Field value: 8.5 V
